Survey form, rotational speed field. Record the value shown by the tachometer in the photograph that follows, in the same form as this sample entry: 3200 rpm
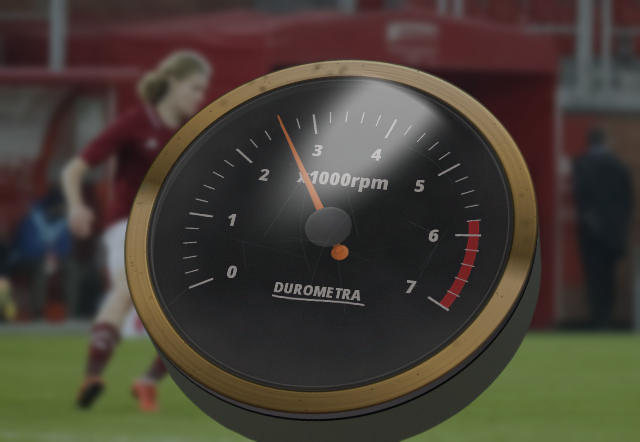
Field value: 2600 rpm
